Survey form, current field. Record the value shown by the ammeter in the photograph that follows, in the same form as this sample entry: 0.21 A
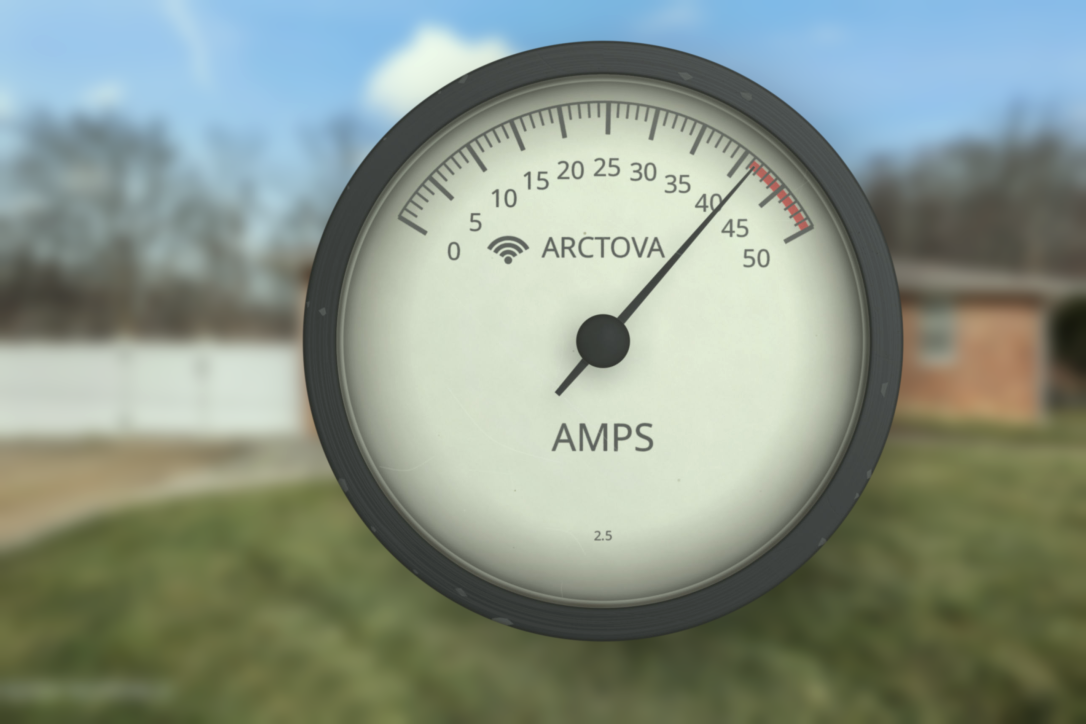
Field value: 41.5 A
